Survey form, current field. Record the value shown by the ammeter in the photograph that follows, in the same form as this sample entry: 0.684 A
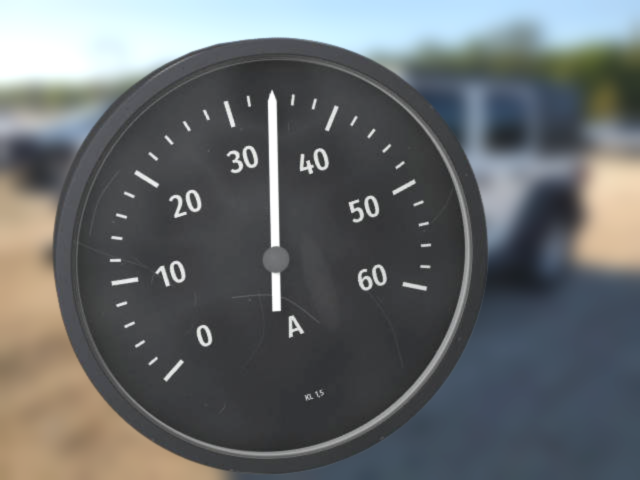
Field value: 34 A
